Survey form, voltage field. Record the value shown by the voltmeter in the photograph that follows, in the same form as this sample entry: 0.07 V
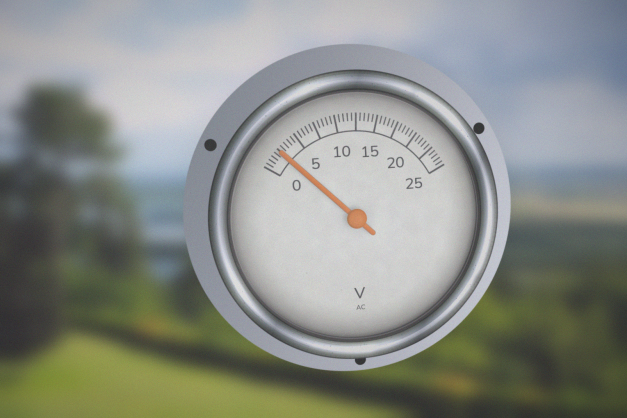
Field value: 2.5 V
